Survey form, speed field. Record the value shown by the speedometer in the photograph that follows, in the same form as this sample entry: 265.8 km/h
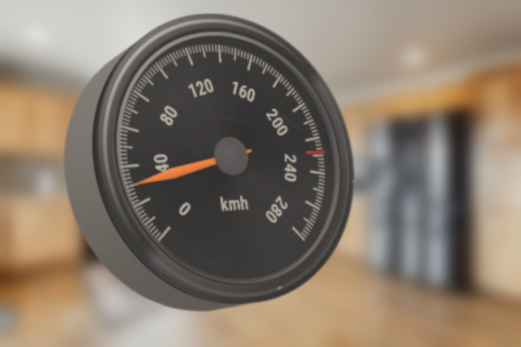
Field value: 30 km/h
